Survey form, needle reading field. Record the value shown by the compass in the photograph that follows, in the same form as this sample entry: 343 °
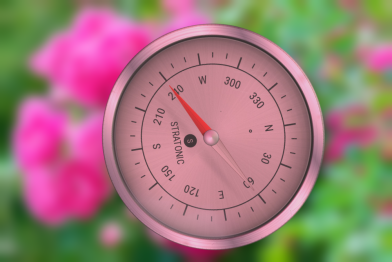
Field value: 240 °
